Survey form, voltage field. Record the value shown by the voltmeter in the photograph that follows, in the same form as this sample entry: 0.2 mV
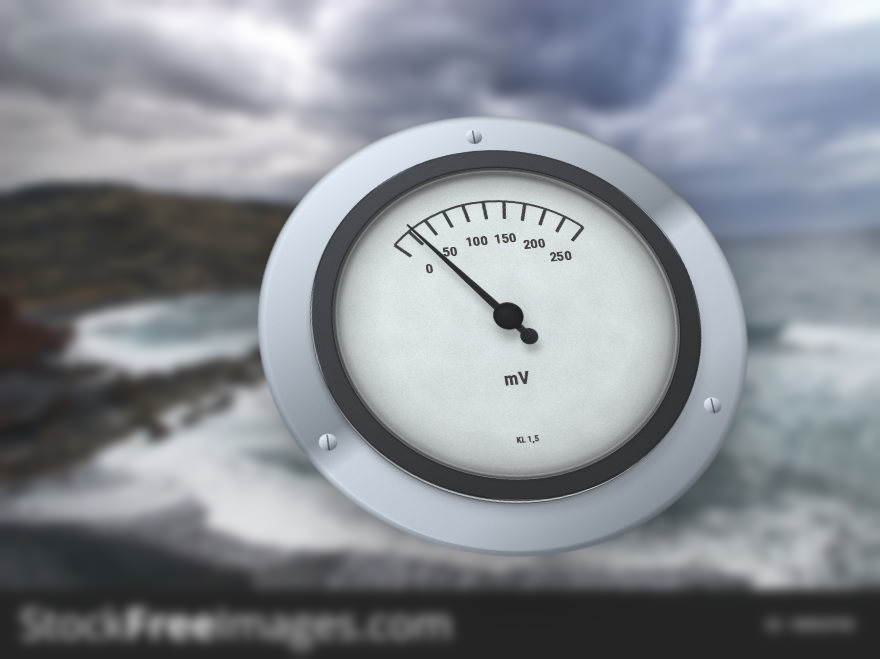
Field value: 25 mV
